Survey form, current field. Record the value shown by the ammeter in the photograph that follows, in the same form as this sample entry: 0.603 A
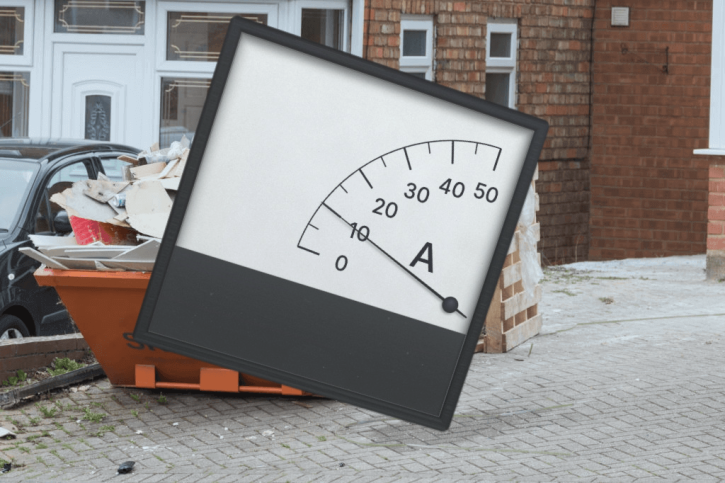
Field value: 10 A
